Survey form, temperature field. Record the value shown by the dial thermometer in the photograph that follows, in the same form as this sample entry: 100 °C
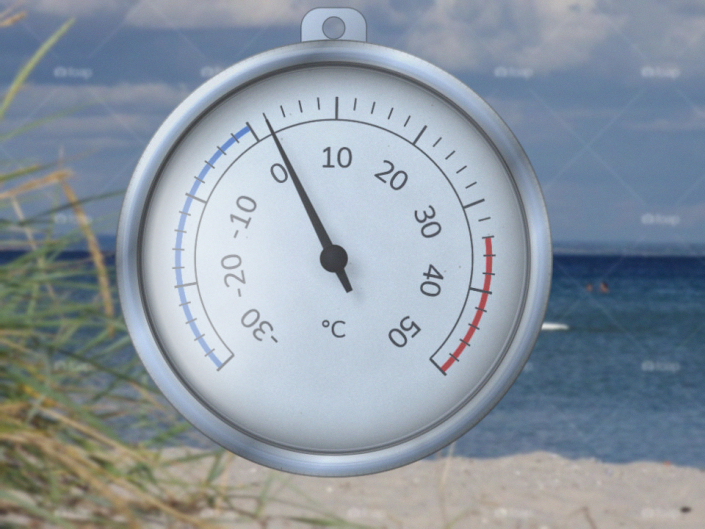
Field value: 2 °C
